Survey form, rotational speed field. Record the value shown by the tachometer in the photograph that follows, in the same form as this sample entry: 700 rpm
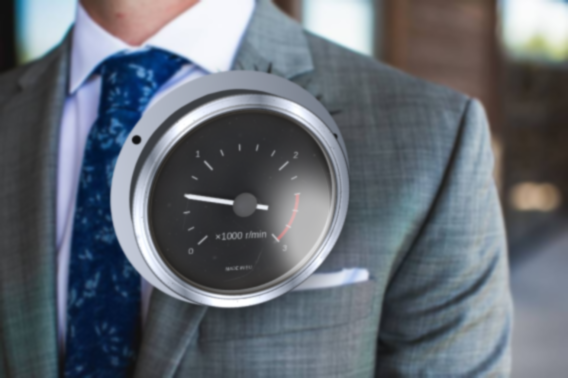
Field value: 600 rpm
